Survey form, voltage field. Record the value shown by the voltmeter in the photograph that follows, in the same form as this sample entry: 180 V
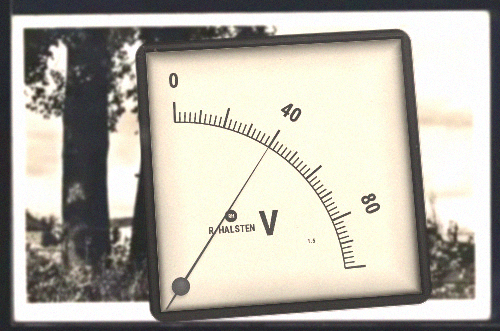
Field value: 40 V
